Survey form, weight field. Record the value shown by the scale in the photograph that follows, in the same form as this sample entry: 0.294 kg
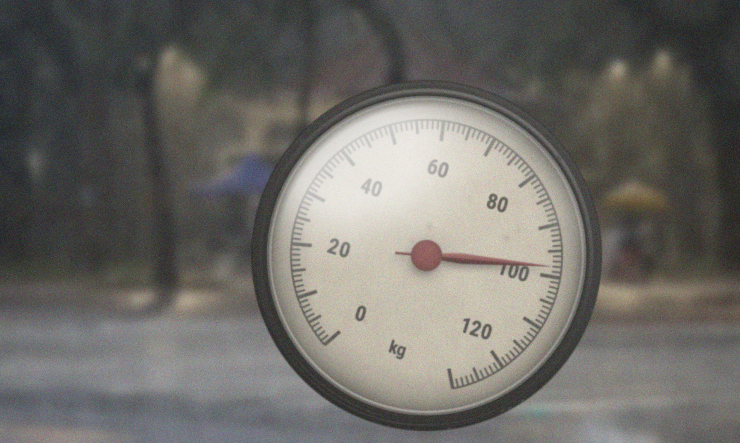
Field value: 98 kg
